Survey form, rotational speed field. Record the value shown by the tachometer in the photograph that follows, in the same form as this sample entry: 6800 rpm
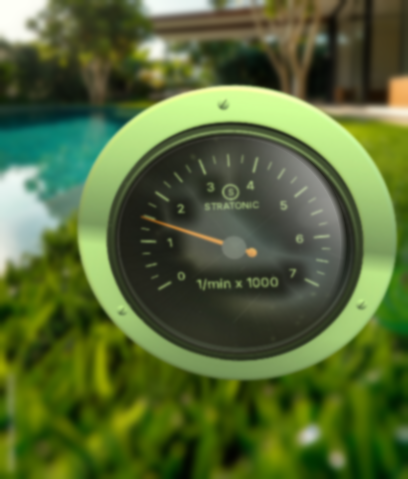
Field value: 1500 rpm
